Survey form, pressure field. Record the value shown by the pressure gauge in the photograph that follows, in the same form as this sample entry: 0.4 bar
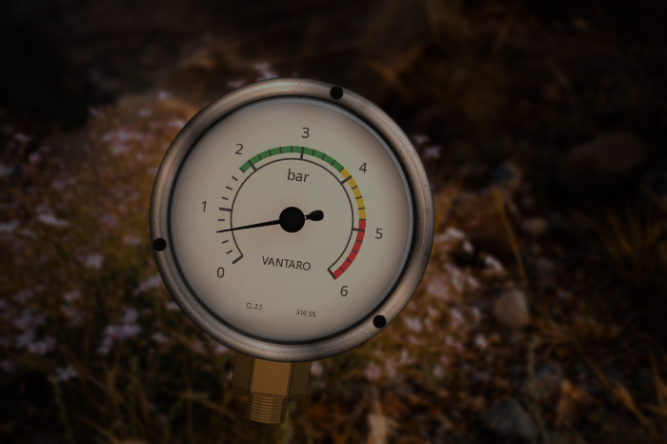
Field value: 0.6 bar
